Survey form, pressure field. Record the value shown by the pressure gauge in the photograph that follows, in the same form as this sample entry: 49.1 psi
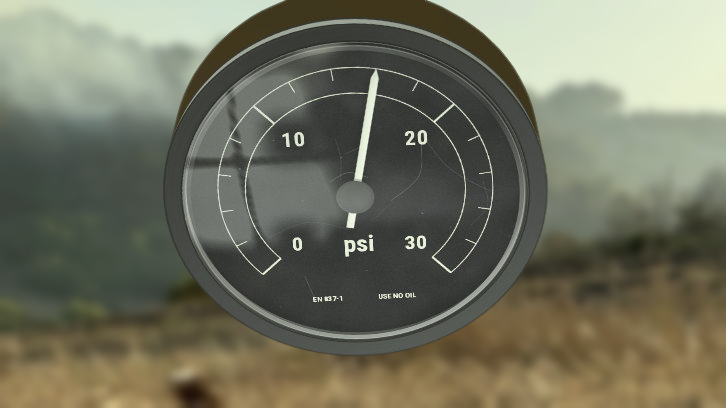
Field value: 16 psi
